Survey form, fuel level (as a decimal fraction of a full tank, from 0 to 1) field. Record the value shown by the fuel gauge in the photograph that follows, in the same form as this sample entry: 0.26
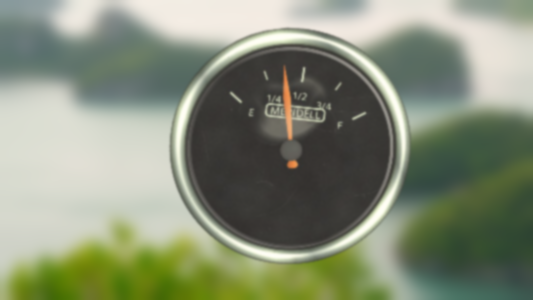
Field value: 0.375
